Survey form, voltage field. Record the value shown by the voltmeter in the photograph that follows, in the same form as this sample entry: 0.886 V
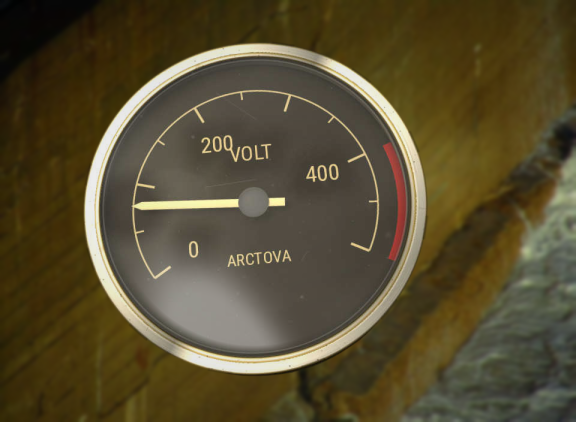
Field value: 75 V
